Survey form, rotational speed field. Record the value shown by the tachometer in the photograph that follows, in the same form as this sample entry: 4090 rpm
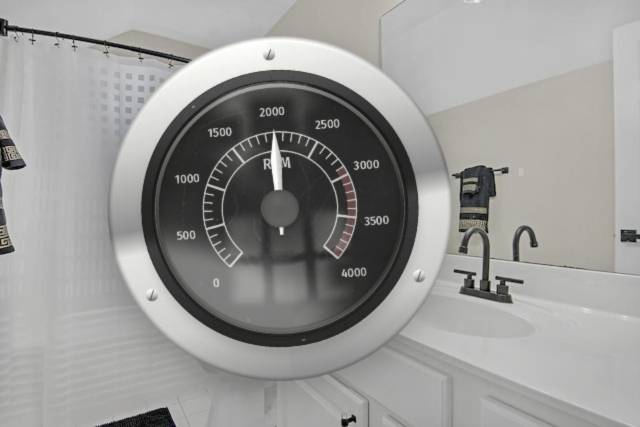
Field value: 2000 rpm
